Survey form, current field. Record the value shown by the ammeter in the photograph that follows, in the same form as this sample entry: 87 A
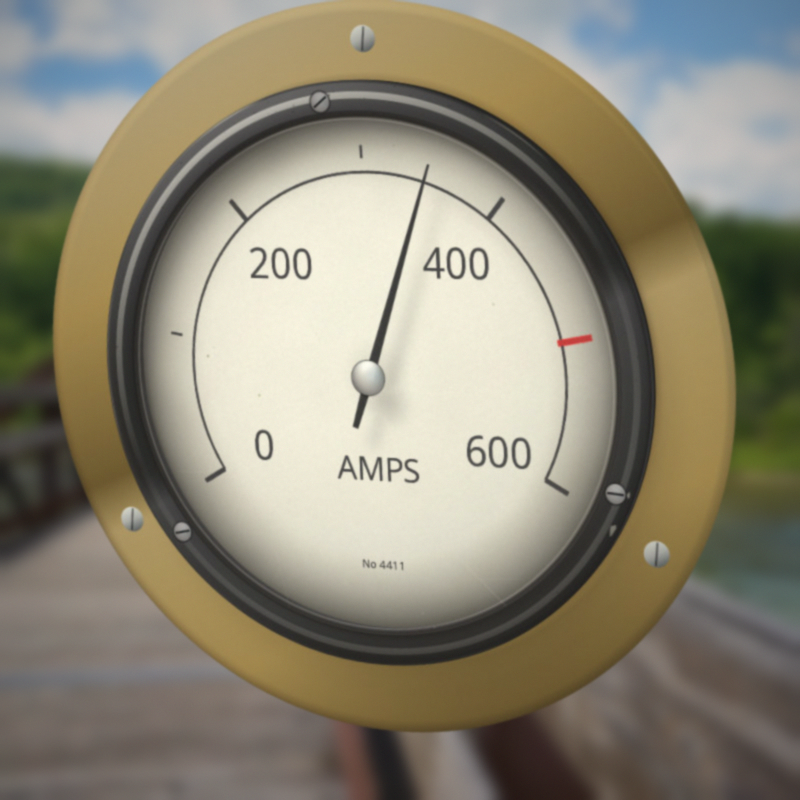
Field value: 350 A
